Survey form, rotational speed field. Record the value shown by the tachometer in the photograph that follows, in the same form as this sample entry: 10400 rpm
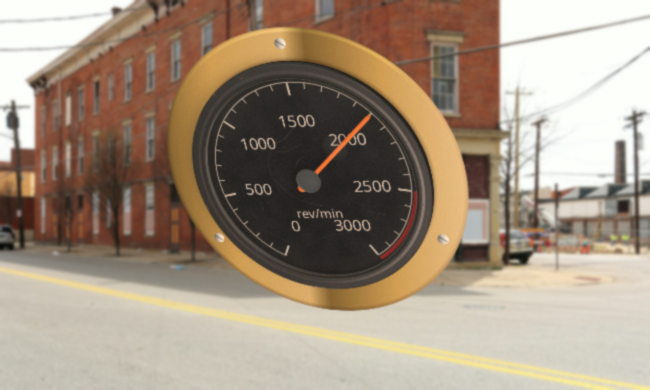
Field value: 2000 rpm
